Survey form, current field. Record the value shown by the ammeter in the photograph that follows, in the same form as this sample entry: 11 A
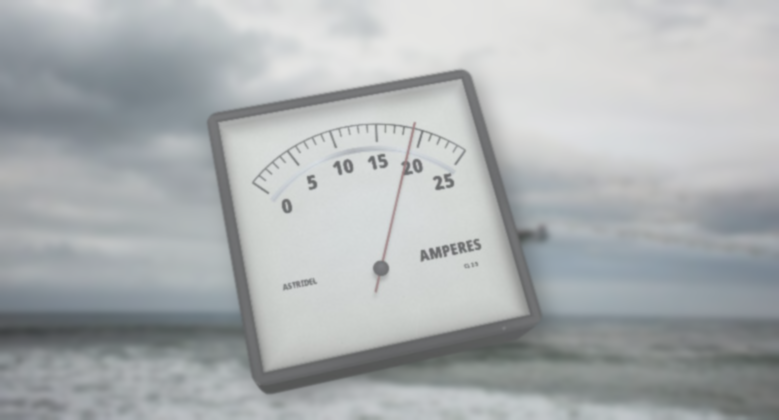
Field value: 19 A
